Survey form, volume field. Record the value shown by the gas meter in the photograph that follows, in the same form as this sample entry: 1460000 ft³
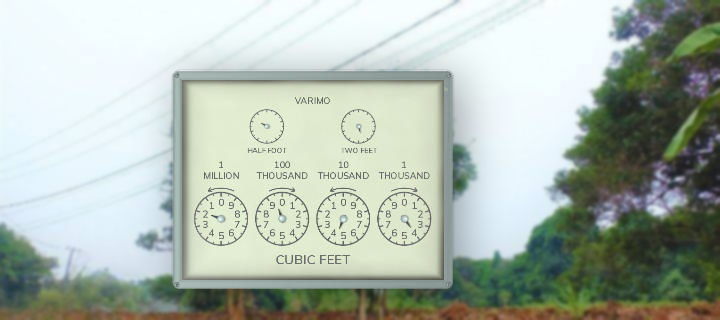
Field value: 194400 ft³
